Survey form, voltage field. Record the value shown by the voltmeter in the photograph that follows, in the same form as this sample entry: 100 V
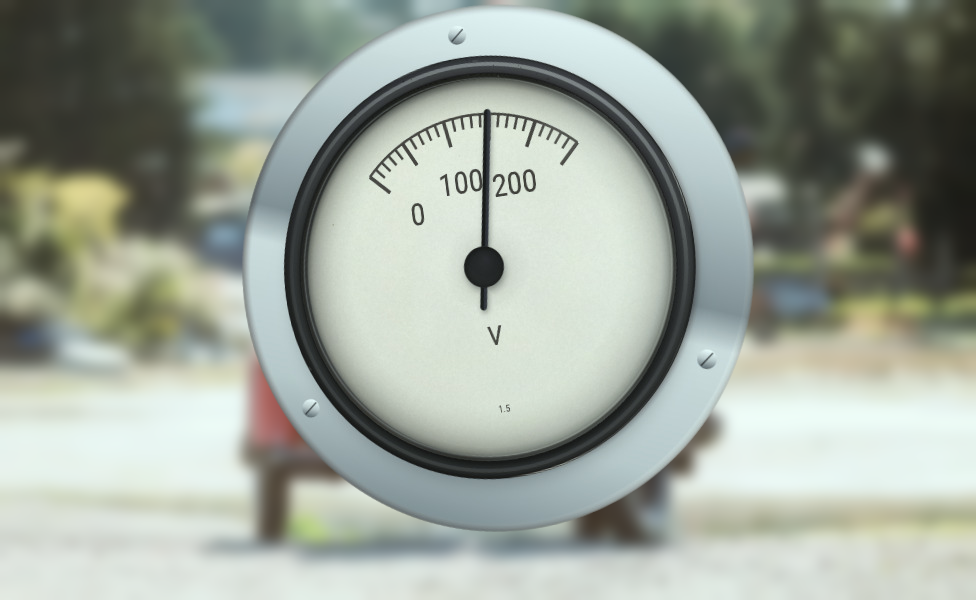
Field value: 150 V
